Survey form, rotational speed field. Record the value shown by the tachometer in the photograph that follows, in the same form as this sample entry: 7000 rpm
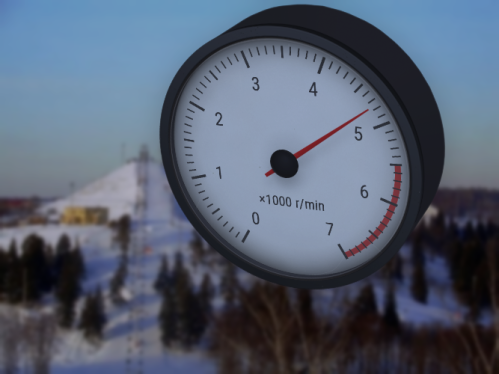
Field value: 4750 rpm
